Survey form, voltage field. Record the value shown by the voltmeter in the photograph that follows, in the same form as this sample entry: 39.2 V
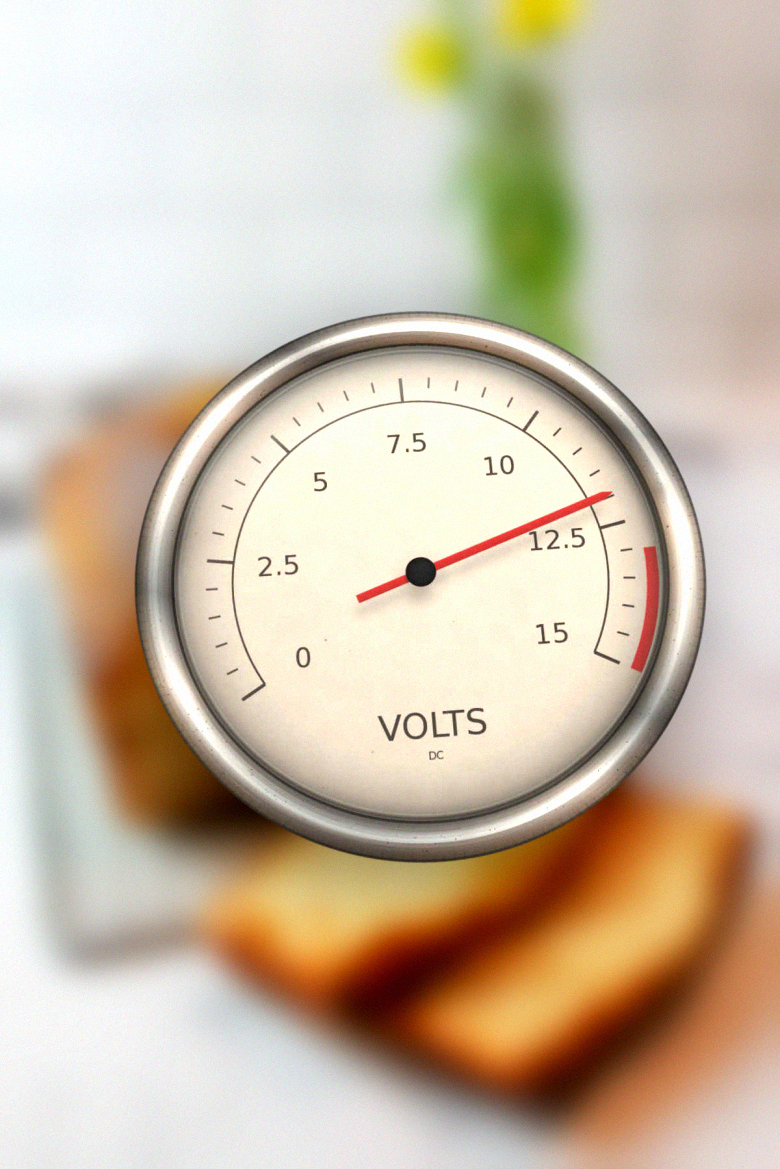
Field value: 12 V
